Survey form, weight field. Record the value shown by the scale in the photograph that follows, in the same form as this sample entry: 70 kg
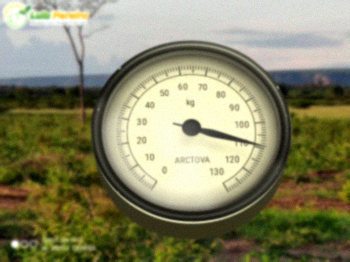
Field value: 110 kg
